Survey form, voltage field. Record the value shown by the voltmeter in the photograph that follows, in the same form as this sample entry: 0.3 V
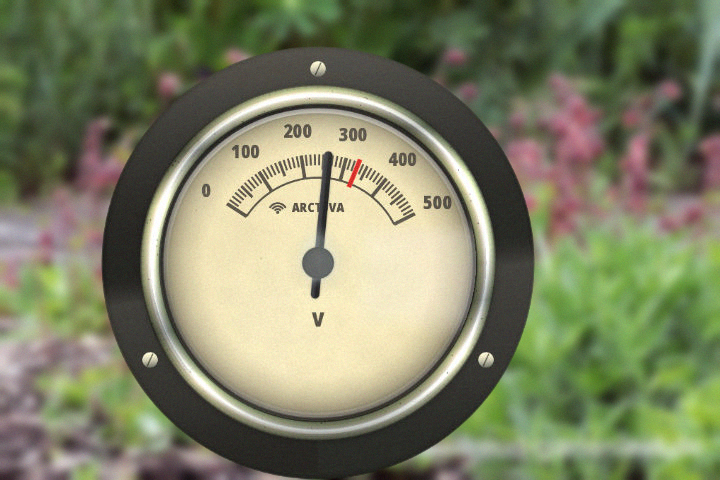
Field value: 260 V
